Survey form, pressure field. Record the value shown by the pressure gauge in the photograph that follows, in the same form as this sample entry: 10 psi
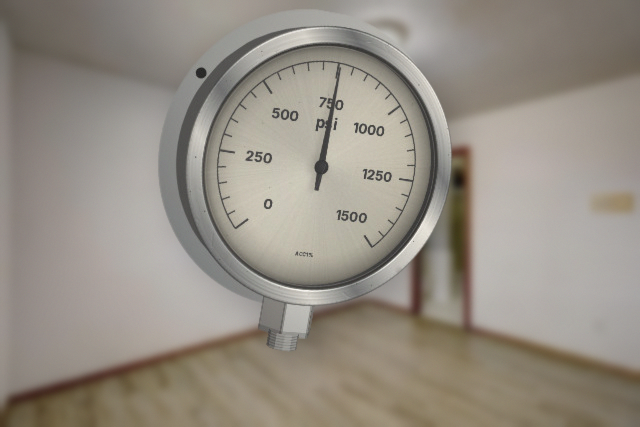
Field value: 750 psi
